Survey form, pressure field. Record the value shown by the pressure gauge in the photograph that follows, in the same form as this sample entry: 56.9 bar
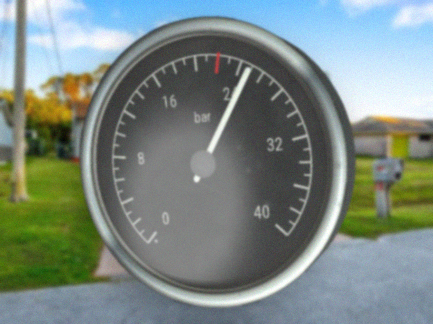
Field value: 25 bar
